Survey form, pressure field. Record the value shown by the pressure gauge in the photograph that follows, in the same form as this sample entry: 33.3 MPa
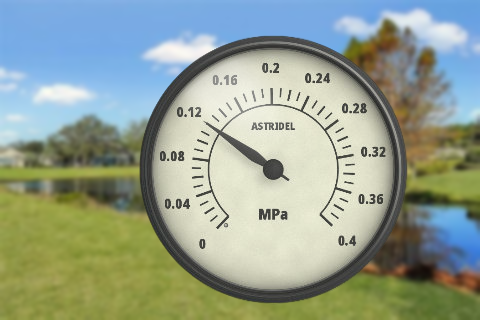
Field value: 0.12 MPa
